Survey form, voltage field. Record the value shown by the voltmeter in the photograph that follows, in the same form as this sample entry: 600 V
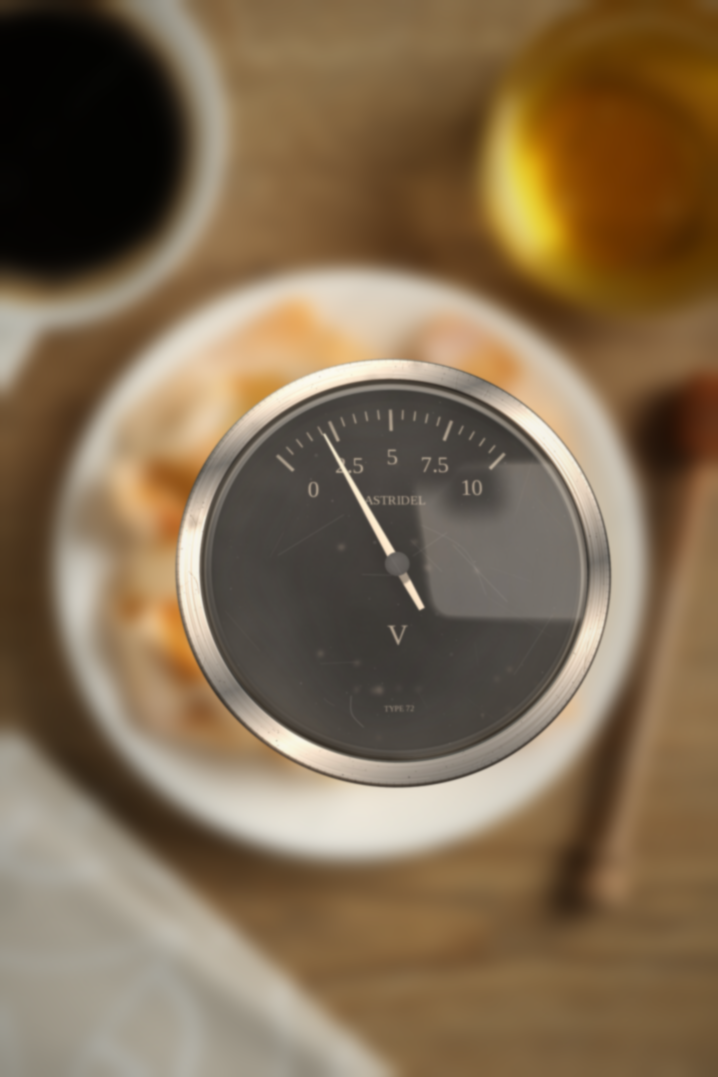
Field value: 2 V
